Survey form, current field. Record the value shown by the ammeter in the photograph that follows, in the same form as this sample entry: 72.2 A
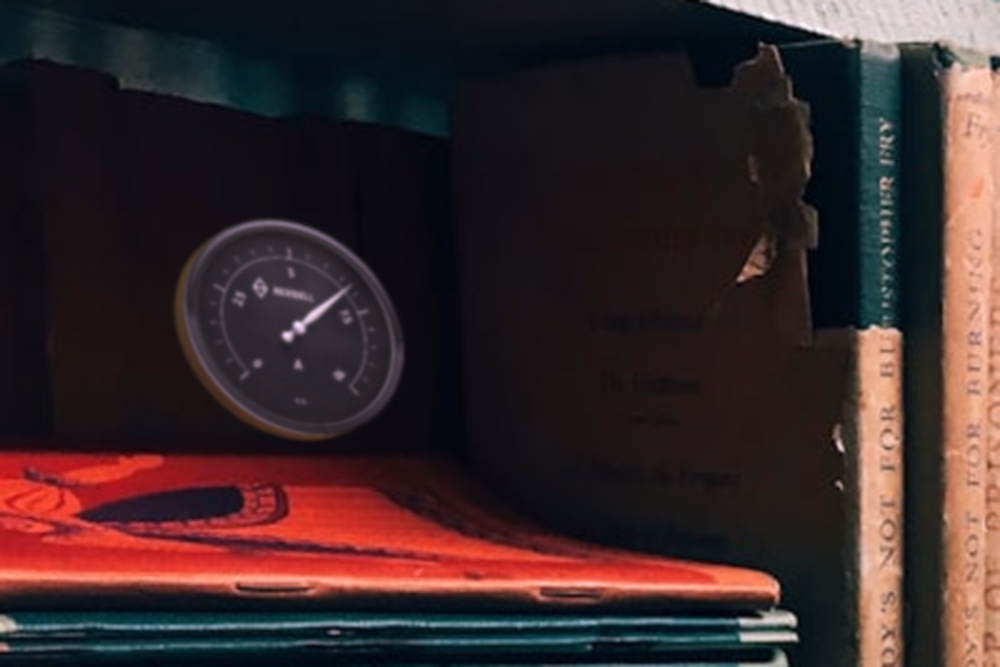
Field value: 6.75 A
